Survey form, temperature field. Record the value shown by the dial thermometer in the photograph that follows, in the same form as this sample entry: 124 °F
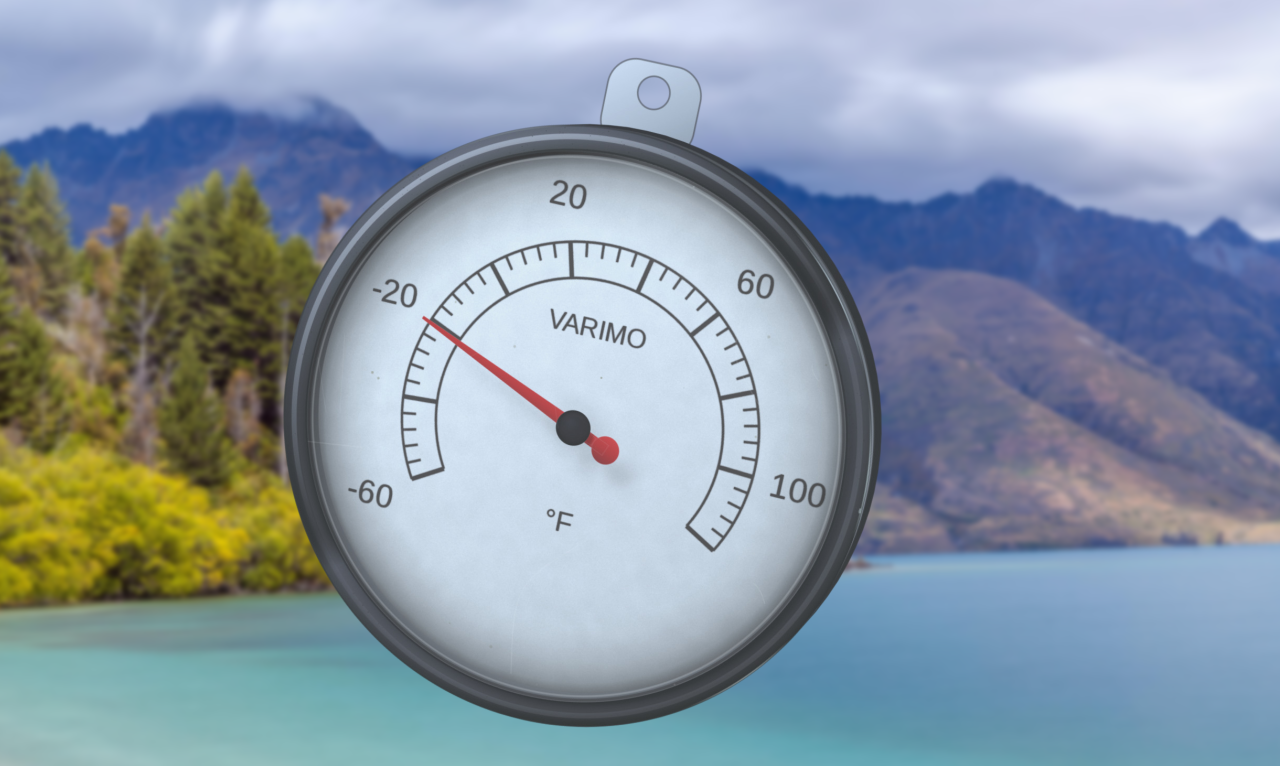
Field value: -20 °F
